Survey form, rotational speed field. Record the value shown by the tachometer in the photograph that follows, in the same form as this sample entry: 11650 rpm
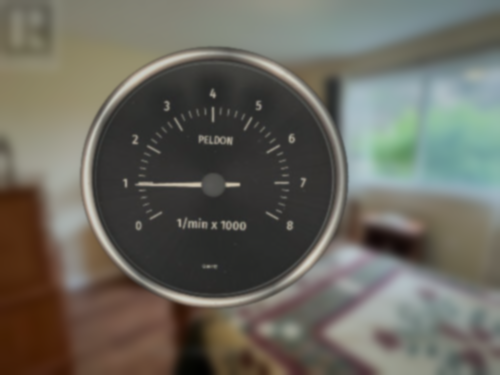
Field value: 1000 rpm
